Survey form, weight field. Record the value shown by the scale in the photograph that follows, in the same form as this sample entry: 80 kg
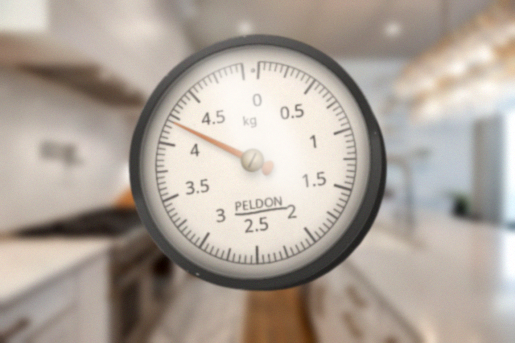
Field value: 4.2 kg
